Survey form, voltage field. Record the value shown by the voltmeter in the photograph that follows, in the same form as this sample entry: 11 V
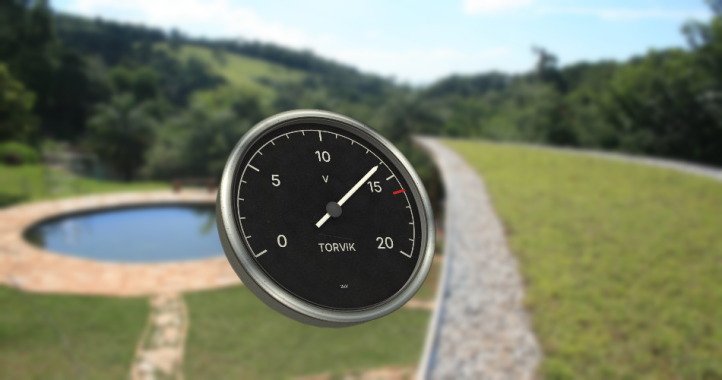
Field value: 14 V
